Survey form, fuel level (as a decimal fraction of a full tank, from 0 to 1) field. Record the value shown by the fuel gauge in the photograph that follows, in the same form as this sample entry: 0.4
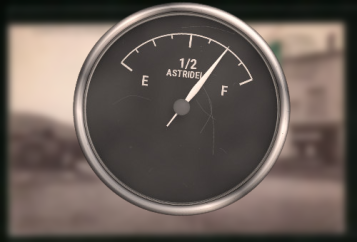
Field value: 0.75
